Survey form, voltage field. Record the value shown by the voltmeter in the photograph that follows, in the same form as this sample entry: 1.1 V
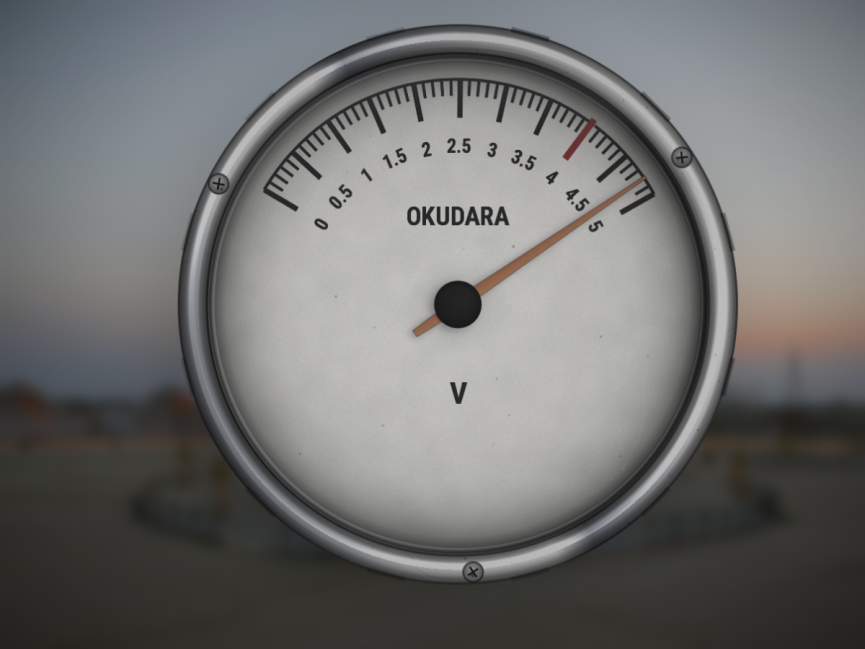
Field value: 4.8 V
